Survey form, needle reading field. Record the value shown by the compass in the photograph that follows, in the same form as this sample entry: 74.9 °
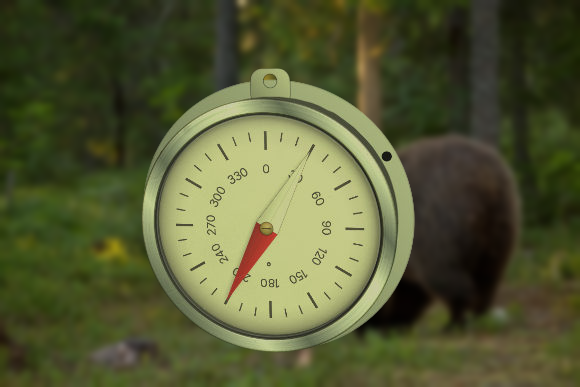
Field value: 210 °
